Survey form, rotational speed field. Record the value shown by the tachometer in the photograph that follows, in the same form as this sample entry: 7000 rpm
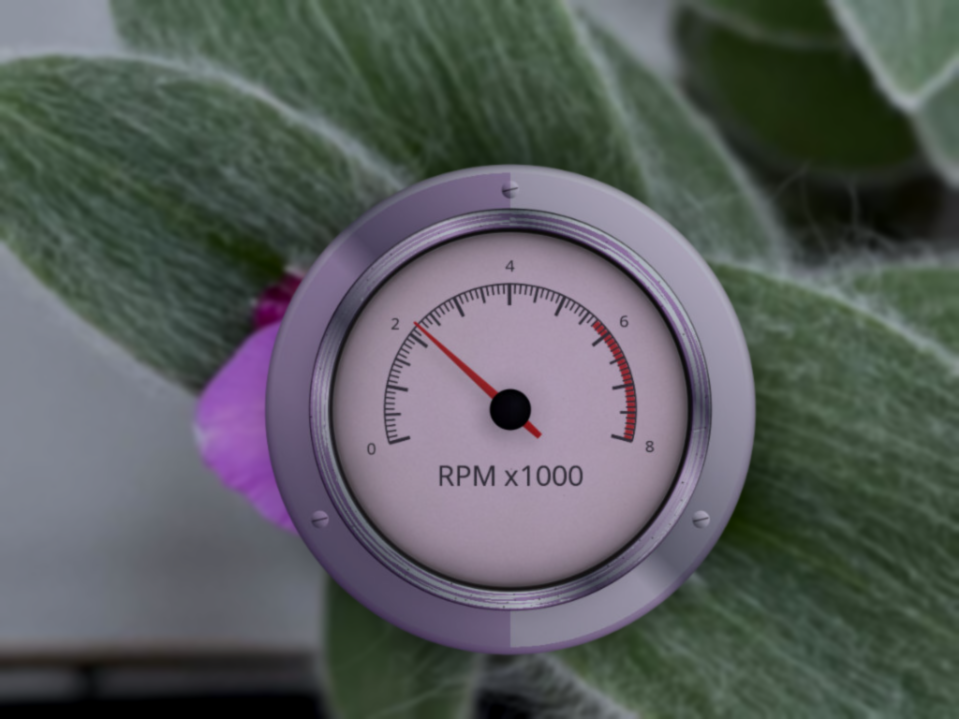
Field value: 2200 rpm
